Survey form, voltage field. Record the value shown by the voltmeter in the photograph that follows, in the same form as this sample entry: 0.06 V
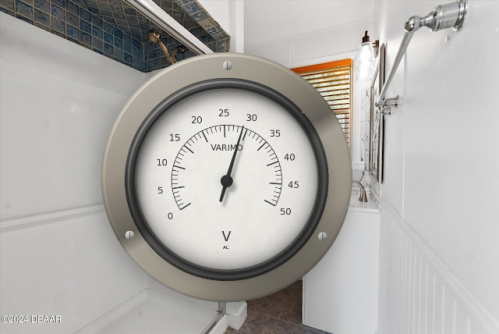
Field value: 29 V
